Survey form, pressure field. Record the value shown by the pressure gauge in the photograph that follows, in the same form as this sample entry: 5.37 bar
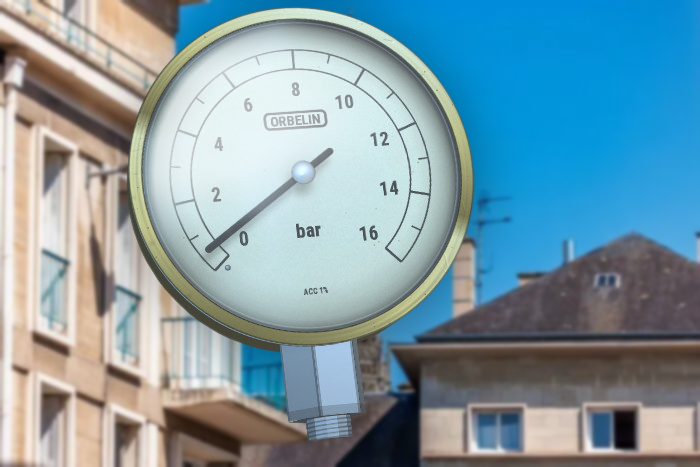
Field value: 0.5 bar
